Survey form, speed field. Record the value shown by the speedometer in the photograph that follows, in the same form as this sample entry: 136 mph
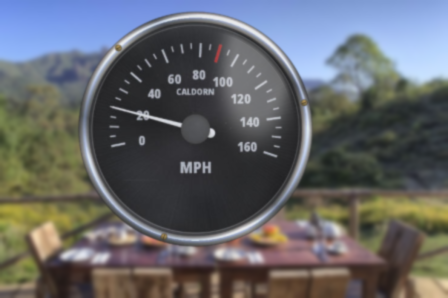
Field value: 20 mph
